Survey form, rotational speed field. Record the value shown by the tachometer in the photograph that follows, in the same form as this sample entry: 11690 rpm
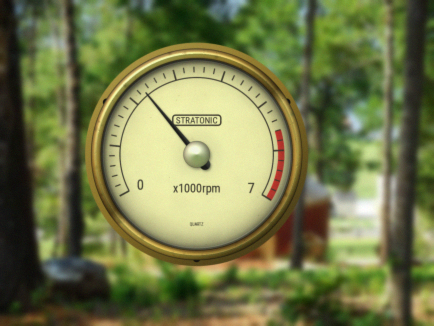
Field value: 2300 rpm
